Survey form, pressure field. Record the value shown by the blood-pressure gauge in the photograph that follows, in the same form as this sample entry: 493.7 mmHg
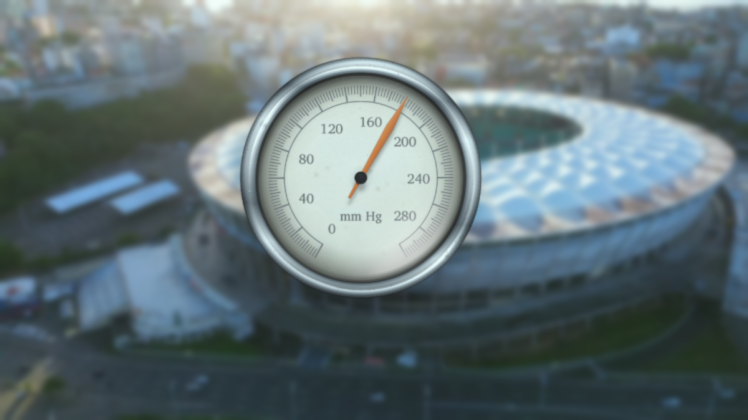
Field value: 180 mmHg
